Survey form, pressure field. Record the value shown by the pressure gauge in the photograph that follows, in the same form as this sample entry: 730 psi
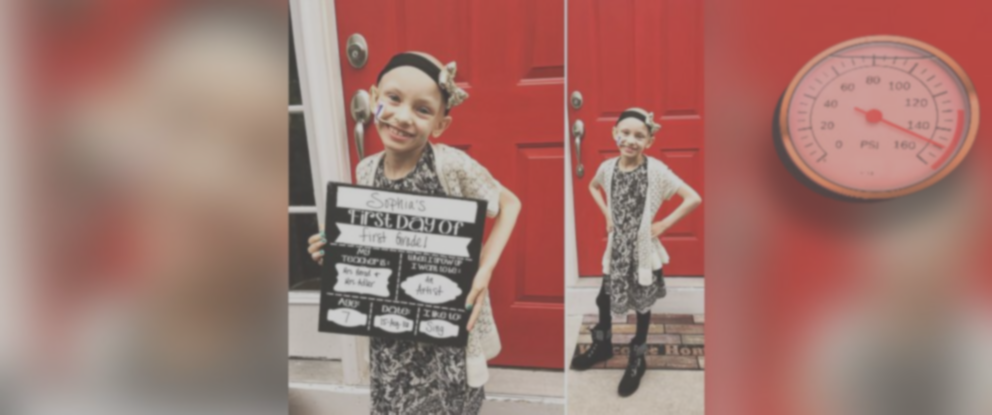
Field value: 150 psi
